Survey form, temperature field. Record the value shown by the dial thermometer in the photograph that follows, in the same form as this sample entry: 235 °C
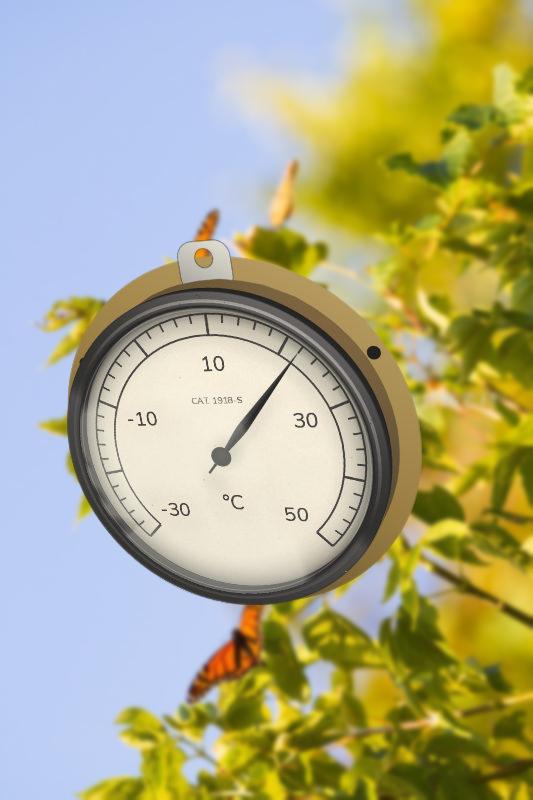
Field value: 22 °C
